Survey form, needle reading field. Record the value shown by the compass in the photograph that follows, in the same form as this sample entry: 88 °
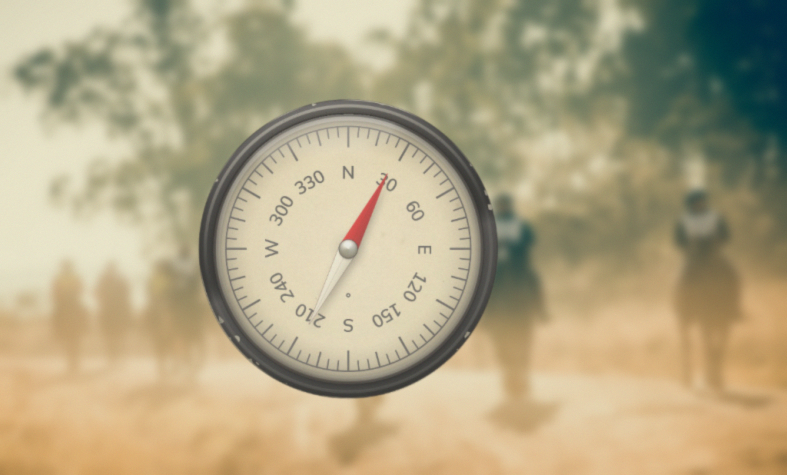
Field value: 27.5 °
